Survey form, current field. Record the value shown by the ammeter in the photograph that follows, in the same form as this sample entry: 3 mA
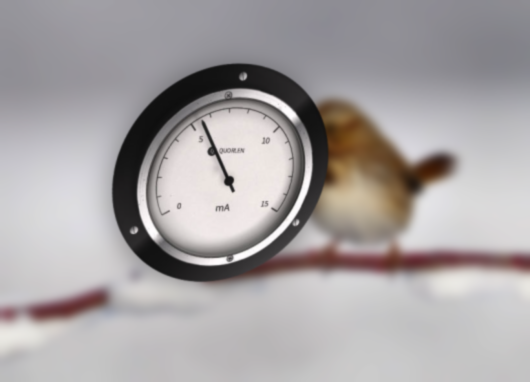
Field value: 5.5 mA
